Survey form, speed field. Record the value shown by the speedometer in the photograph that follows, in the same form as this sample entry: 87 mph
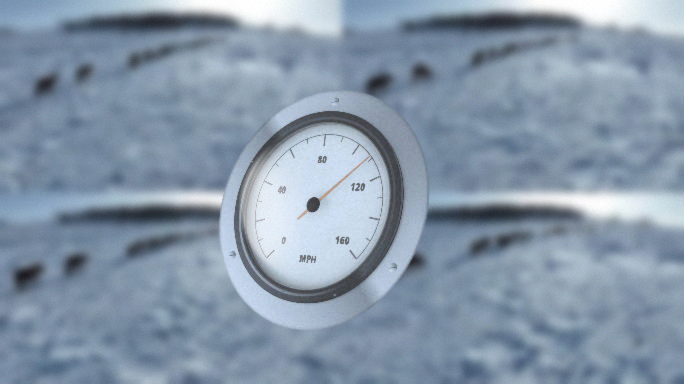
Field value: 110 mph
